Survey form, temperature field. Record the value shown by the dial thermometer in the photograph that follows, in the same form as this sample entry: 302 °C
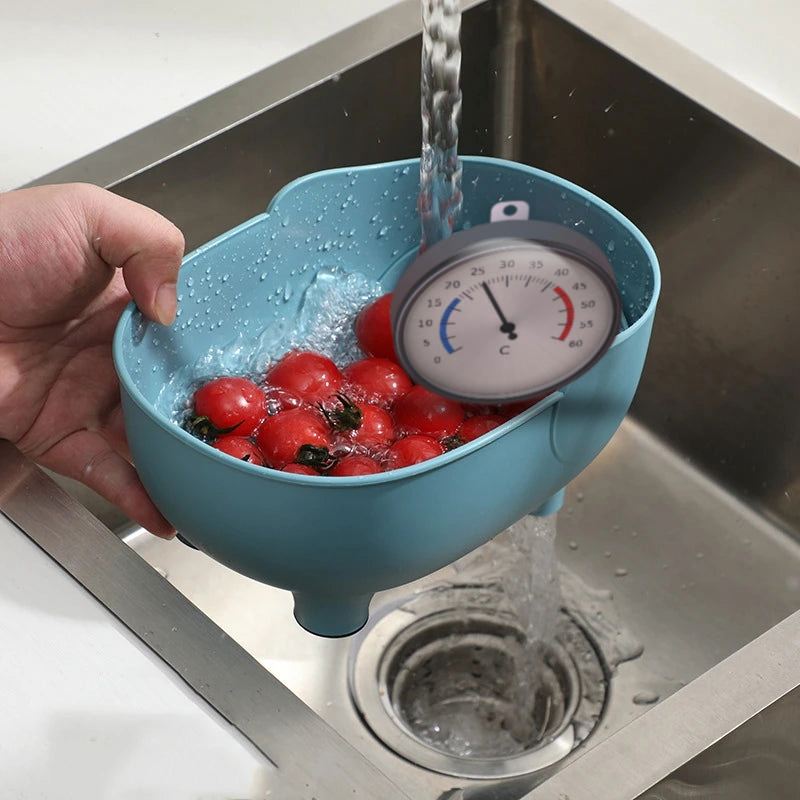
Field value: 25 °C
